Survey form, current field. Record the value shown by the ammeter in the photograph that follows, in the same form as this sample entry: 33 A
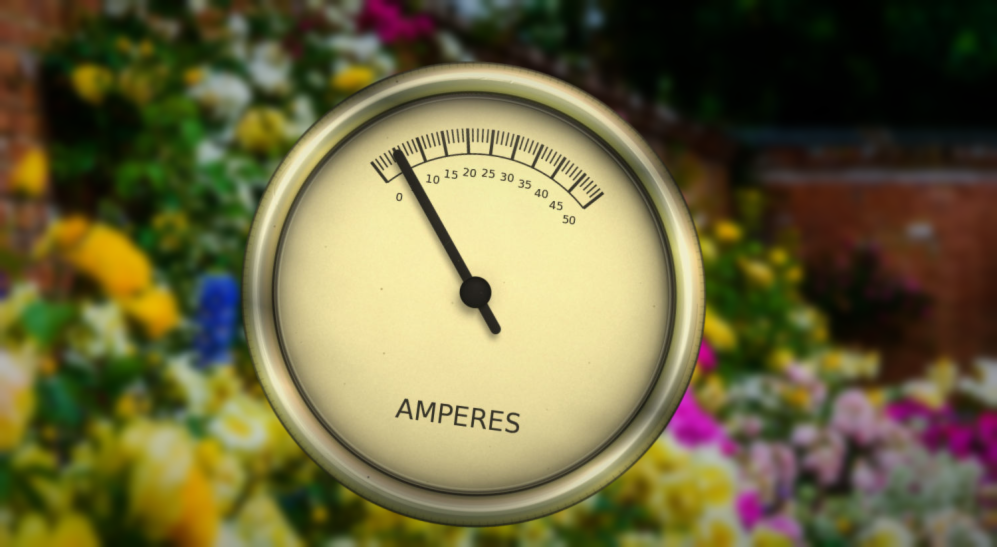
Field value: 5 A
